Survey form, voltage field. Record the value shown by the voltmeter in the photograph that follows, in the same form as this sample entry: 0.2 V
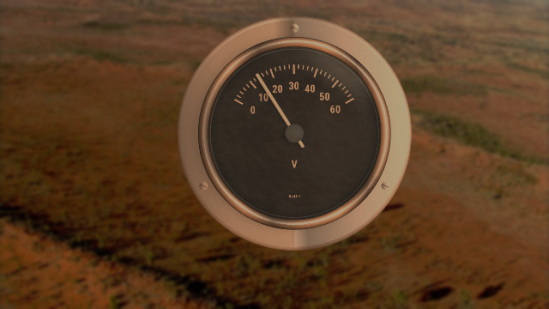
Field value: 14 V
